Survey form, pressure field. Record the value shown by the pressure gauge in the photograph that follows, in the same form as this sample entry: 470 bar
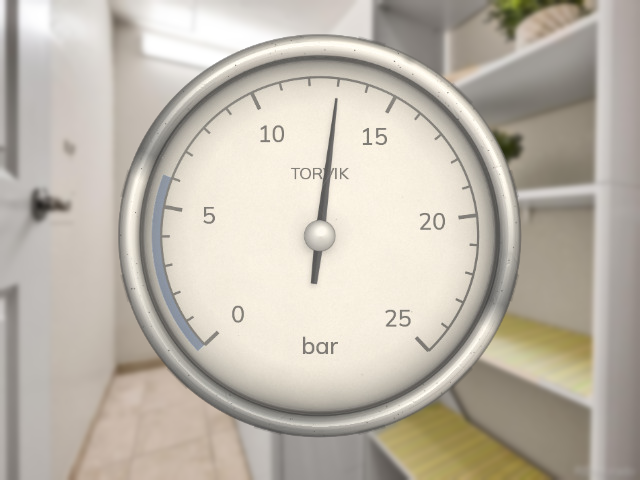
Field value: 13 bar
